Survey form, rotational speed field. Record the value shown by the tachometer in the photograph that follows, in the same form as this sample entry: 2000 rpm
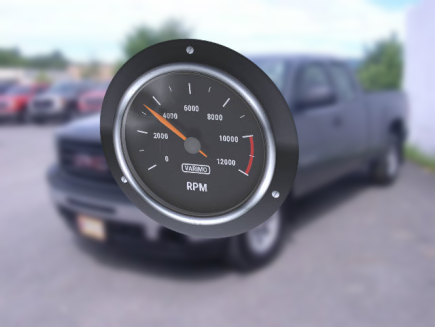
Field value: 3500 rpm
